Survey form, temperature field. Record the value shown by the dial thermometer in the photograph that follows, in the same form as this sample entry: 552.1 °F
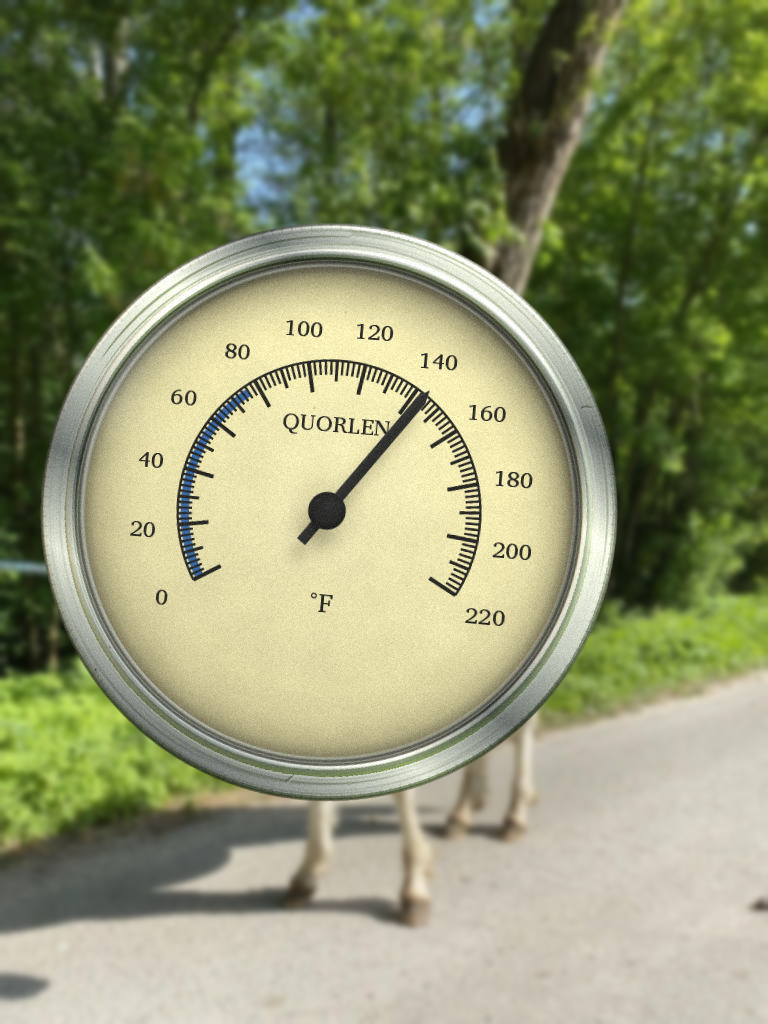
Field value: 144 °F
